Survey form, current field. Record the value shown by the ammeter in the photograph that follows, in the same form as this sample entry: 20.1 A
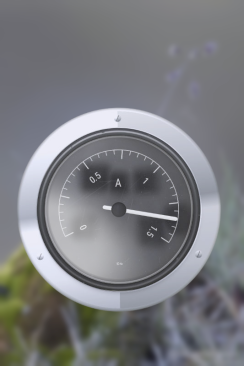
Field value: 1.35 A
